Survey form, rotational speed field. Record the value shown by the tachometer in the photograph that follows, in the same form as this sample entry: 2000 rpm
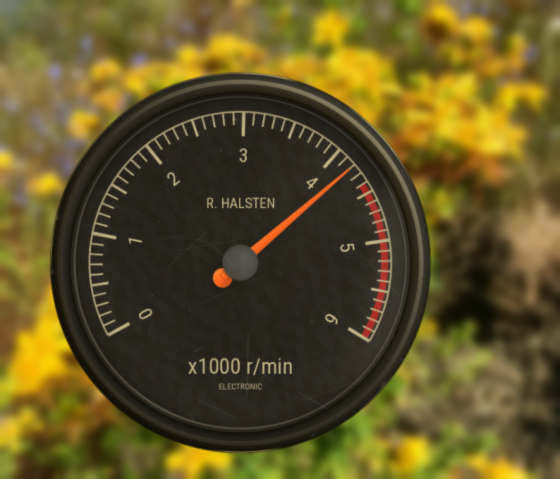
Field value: 4200 rpm
